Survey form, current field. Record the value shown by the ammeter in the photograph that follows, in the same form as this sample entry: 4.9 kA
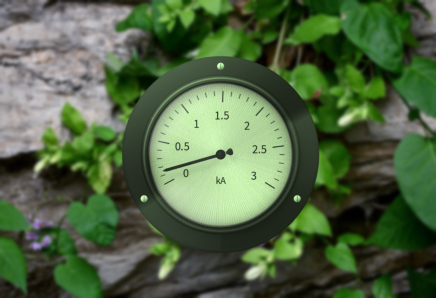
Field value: 0.15 kA
